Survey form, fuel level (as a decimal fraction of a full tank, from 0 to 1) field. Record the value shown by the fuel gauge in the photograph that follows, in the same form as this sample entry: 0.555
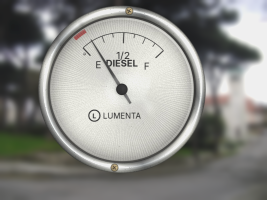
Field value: 0.125
